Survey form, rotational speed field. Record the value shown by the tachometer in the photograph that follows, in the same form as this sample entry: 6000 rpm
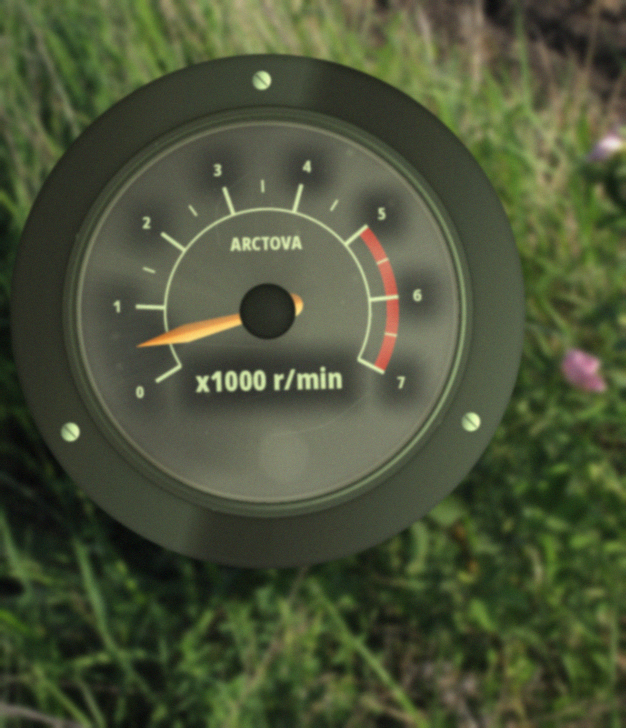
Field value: 500 rpm
